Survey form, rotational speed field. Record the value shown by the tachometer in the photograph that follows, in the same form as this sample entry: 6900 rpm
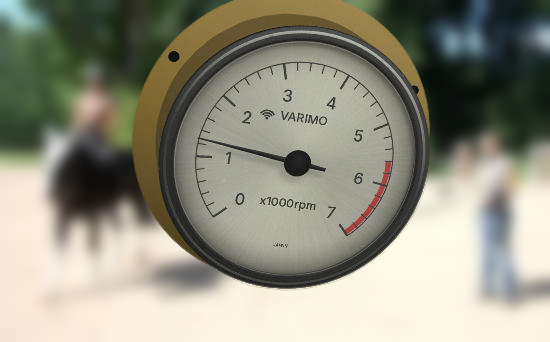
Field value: 1300 rpm
